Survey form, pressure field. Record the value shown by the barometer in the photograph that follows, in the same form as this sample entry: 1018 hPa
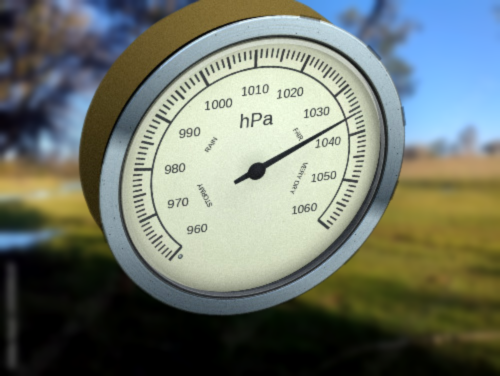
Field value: 1035 hPa
